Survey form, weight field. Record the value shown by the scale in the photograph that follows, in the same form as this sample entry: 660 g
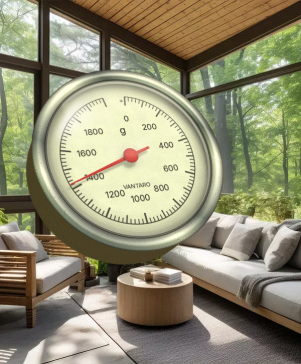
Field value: 1420 g
